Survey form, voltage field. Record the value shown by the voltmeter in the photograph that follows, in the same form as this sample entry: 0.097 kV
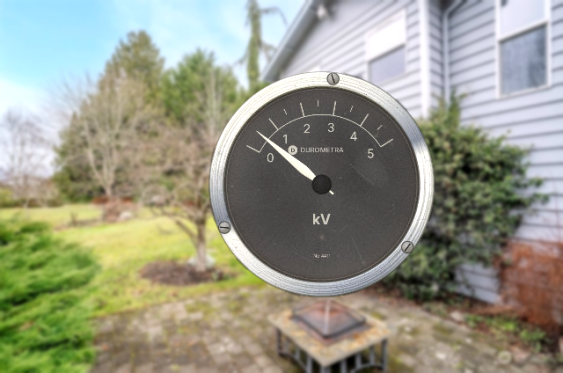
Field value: 0.5 kV
